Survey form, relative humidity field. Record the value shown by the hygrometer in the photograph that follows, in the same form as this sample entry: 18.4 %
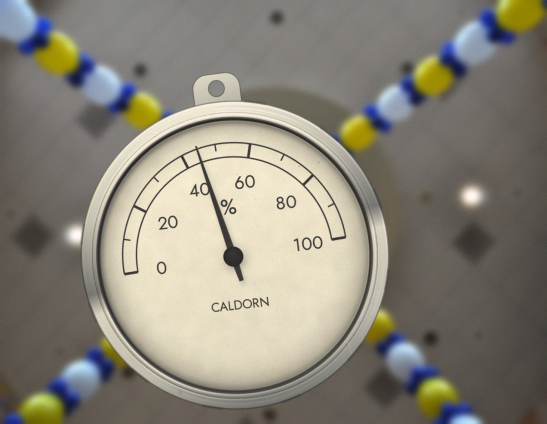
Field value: 45 %
